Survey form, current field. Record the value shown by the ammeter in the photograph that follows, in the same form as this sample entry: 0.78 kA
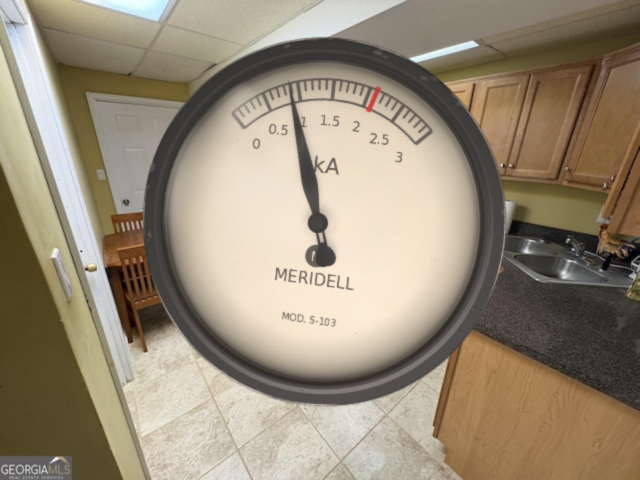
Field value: 0.9 kA
